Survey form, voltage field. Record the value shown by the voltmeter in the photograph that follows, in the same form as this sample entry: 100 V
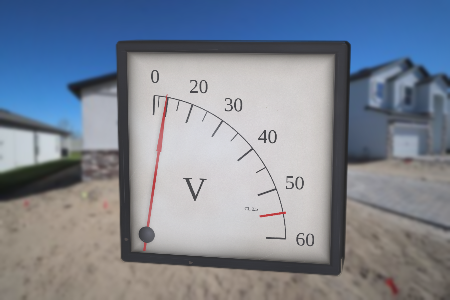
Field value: 10 V
